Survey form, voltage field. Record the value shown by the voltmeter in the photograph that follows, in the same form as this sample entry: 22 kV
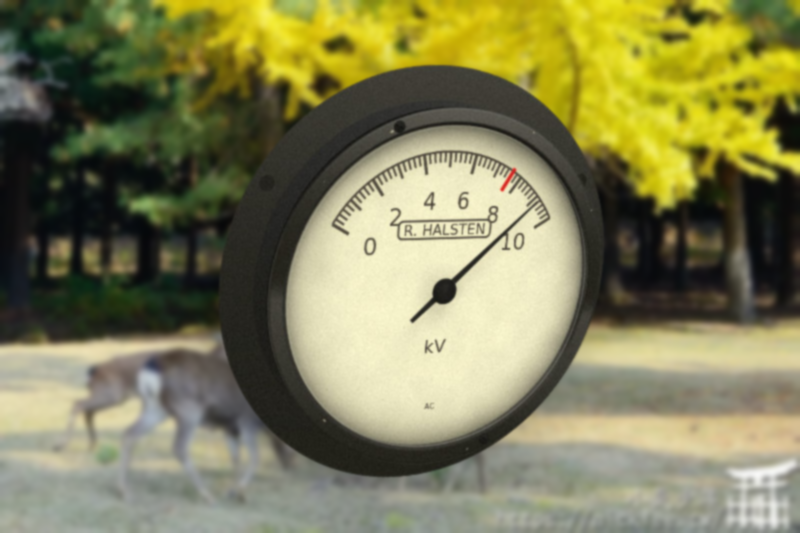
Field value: 9 kV
